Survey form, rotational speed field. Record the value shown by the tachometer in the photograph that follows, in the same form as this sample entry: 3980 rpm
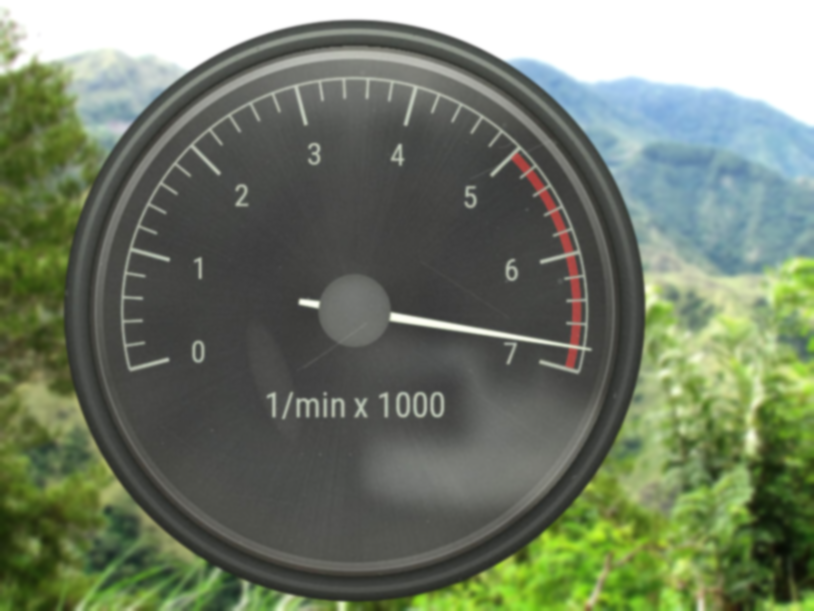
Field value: 6800 rpm
